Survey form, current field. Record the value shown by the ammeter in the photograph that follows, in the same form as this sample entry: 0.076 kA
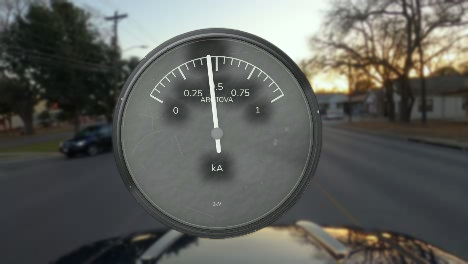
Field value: 0.45 kA
